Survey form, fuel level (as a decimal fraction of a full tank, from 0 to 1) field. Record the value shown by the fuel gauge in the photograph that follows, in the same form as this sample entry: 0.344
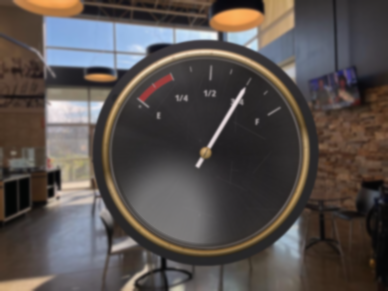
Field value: 0.75
